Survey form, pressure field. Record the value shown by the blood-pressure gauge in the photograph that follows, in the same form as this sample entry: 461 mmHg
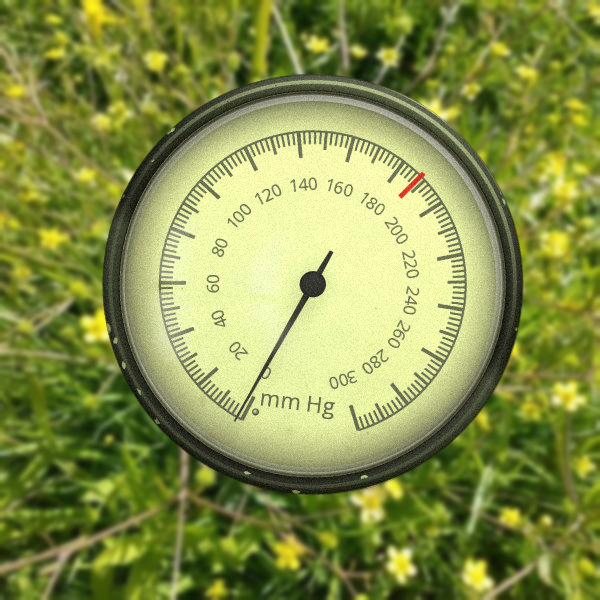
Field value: 2 mmHg
